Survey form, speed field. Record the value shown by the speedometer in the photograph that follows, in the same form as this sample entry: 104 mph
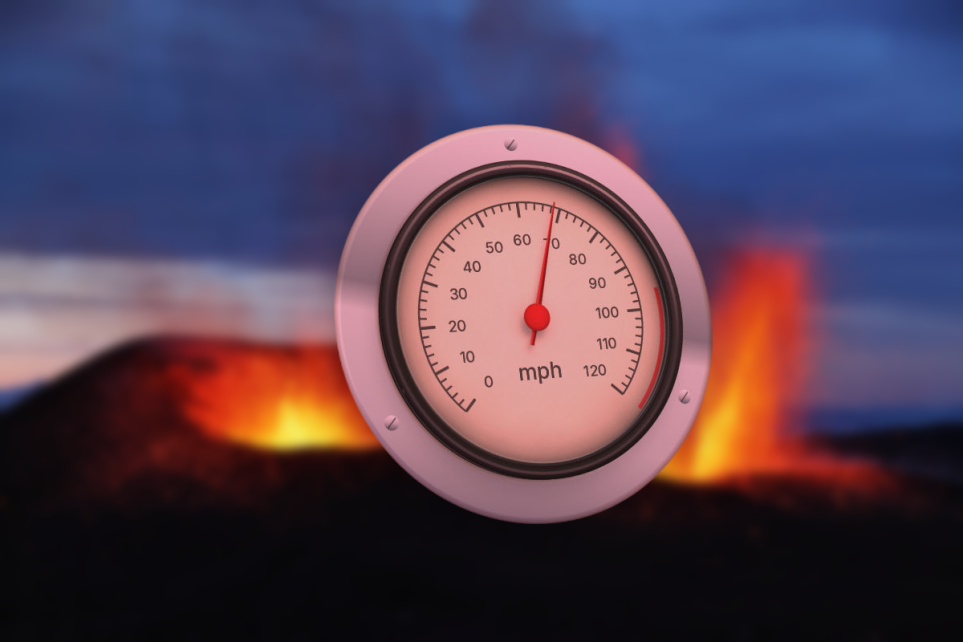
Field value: 68 mph
